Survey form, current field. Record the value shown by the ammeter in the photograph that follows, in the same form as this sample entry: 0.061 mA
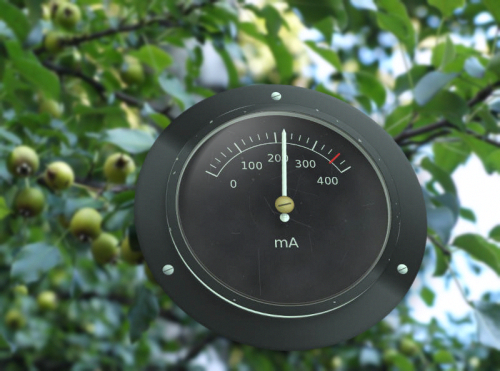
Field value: 220 mA
